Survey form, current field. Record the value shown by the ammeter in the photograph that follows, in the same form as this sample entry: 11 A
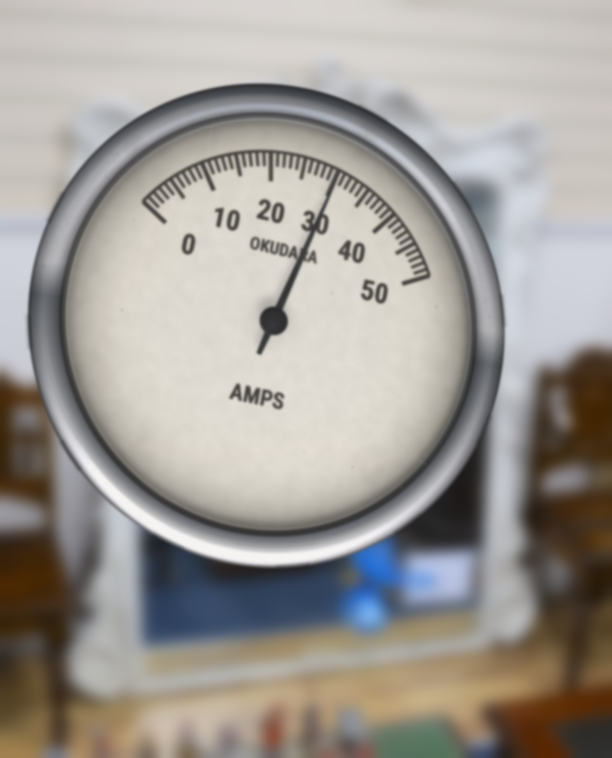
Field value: 30 A
